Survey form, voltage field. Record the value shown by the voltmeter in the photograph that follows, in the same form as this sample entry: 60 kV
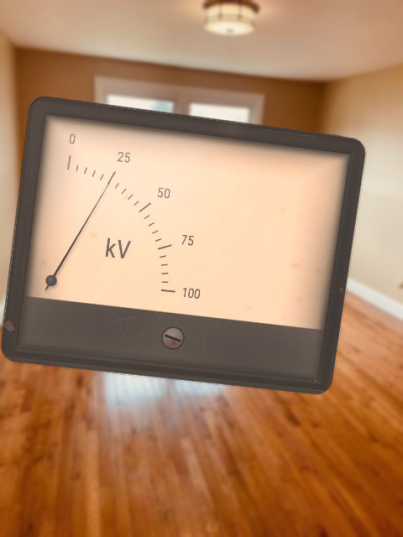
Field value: 25 kV
